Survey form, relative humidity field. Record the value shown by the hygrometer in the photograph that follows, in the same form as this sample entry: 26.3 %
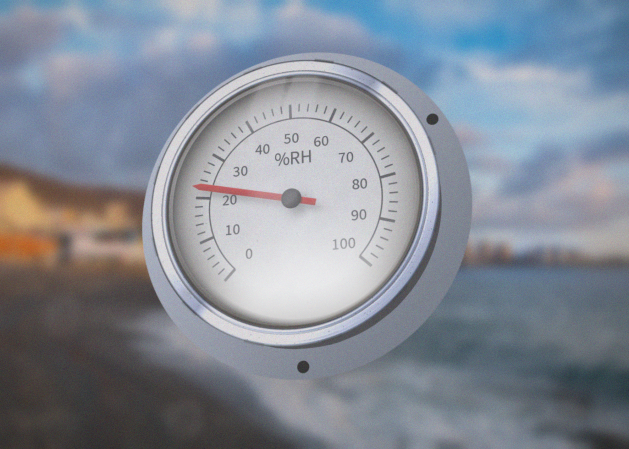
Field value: 22 %
